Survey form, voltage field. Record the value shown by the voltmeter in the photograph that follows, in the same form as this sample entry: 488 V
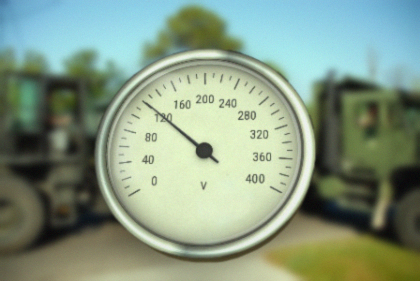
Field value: 120 V
